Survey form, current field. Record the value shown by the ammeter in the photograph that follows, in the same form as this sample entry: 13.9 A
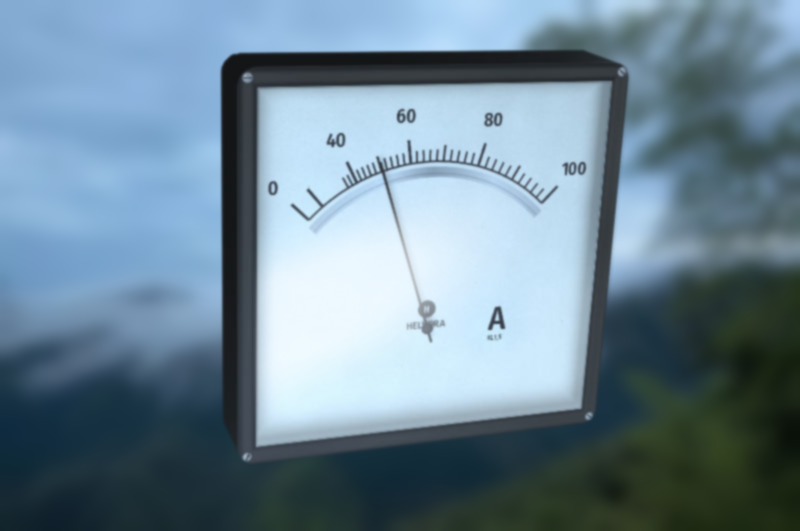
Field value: 50 A
